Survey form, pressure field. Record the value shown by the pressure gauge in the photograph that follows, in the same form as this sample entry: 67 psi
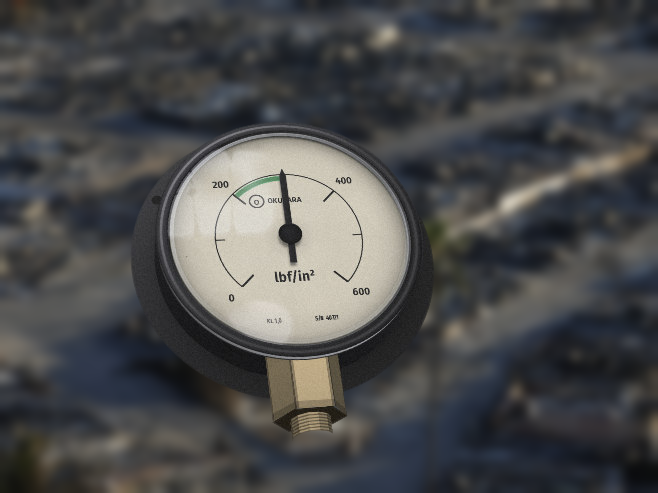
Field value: 300 psi
